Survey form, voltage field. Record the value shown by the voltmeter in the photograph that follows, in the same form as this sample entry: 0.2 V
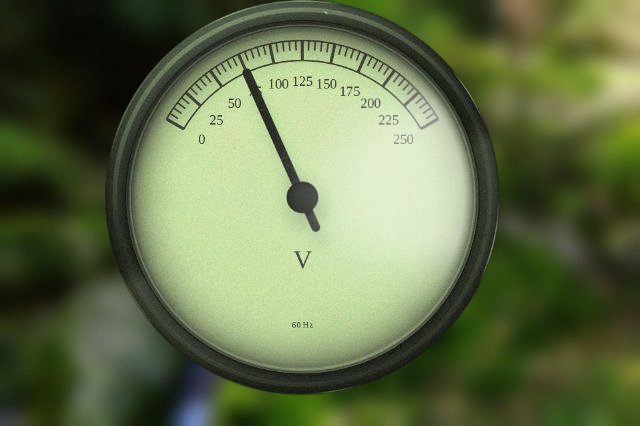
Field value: 75 V
